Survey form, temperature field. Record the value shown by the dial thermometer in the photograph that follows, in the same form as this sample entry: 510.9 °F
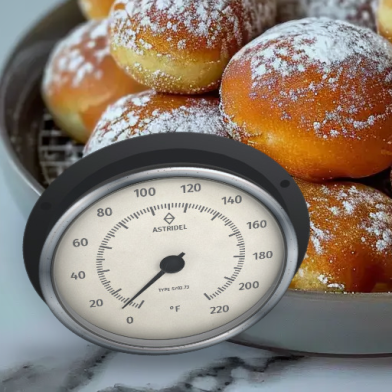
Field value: 10 °F
